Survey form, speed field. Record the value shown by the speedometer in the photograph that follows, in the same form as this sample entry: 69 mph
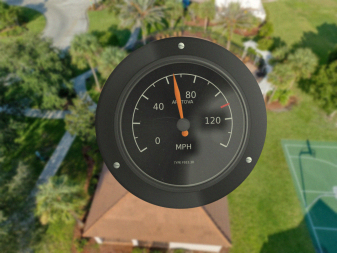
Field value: 65 mph
